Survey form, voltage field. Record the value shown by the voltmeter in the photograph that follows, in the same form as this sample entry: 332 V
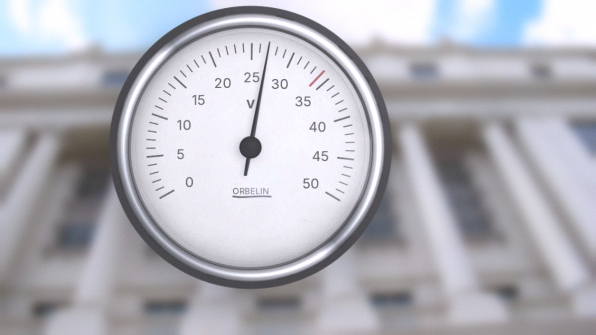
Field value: 27 V
